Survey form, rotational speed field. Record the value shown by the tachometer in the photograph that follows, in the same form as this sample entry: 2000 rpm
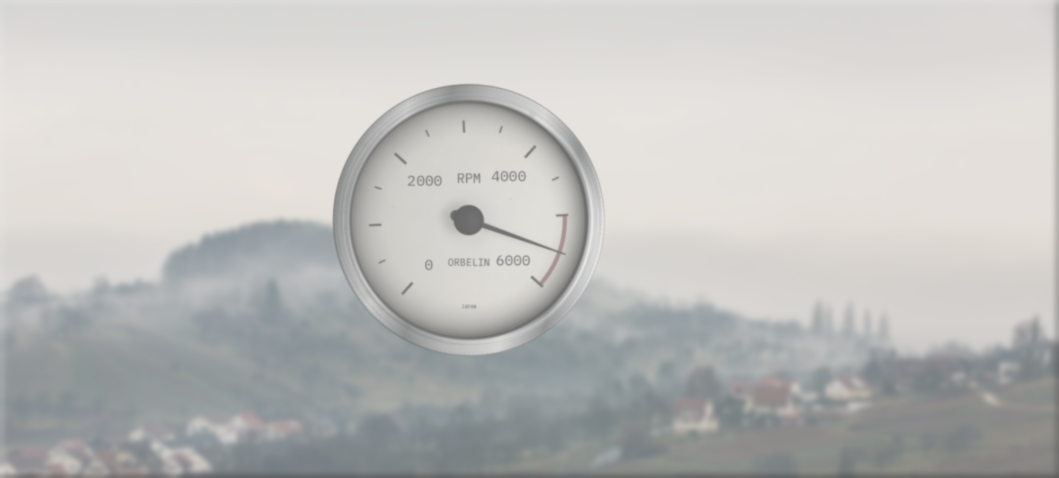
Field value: 5500 rpm
